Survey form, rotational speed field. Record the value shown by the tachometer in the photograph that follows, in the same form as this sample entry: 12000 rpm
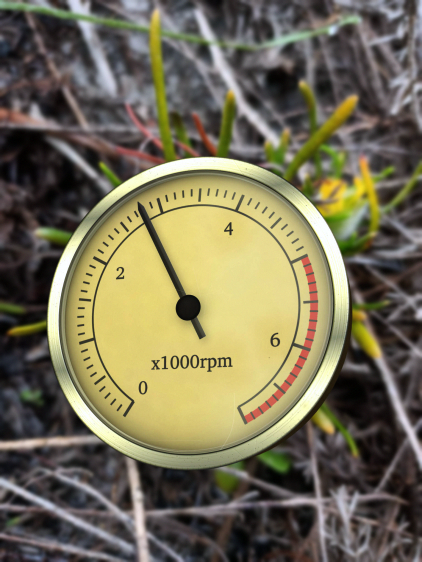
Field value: 2800 rpm
